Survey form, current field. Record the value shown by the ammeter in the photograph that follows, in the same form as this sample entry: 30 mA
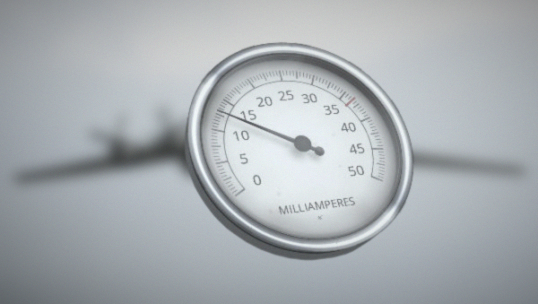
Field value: 12.5 mA
